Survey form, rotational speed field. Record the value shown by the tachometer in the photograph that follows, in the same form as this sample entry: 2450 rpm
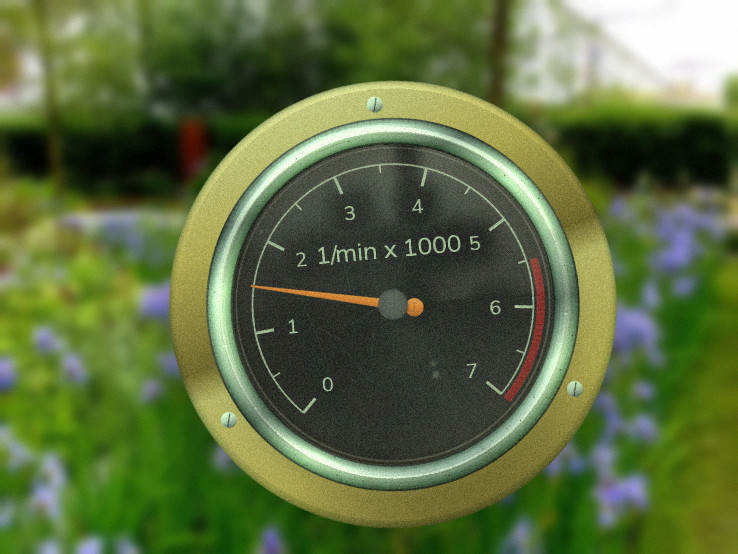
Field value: 1500 rpm
